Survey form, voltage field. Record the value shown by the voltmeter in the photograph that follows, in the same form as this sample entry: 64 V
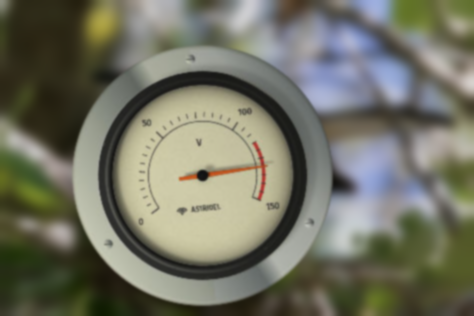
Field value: 130 V
